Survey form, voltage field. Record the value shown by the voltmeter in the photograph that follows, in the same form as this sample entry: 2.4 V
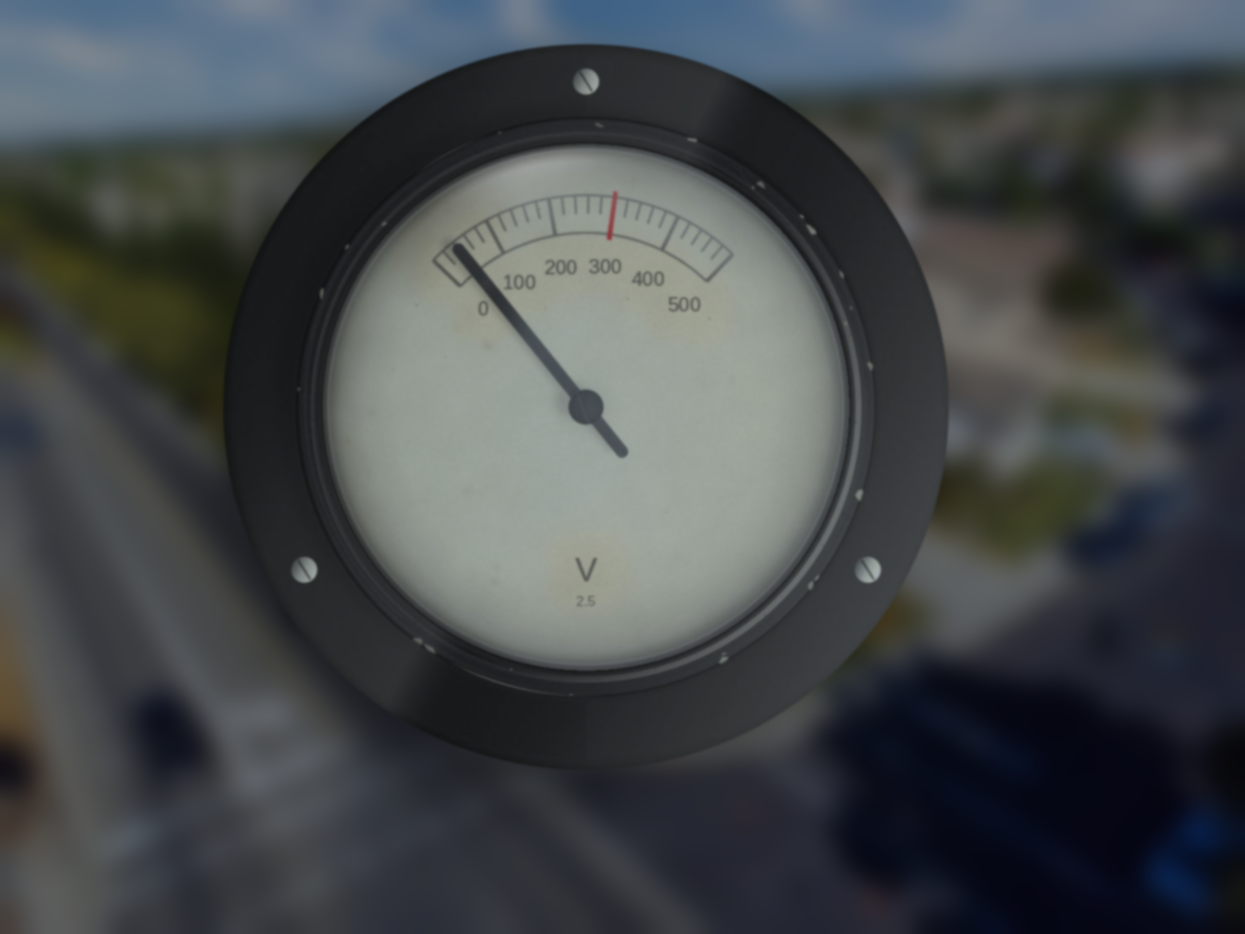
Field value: 40 V
